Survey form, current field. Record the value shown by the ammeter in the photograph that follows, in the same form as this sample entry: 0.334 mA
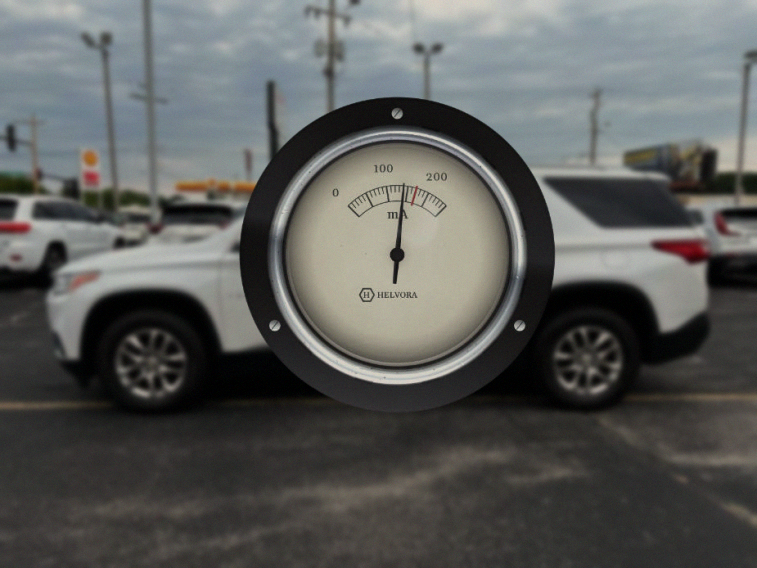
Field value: 140 mA
